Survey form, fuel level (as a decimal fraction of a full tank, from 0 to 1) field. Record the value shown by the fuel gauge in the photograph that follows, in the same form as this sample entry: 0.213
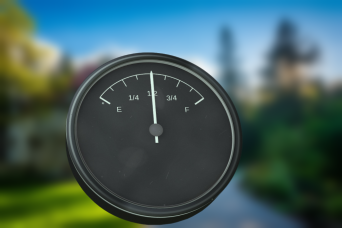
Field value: 0.5
